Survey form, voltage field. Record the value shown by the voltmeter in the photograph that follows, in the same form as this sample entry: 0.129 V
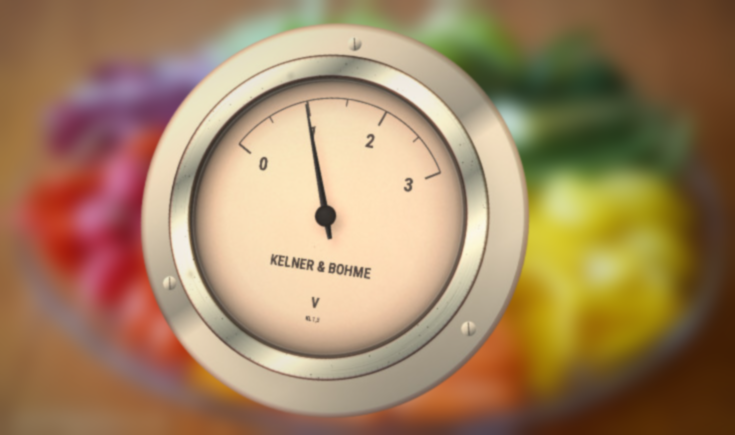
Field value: 1 V
